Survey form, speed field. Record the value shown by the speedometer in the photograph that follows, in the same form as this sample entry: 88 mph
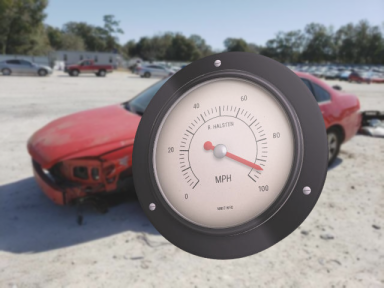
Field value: 94 mph
